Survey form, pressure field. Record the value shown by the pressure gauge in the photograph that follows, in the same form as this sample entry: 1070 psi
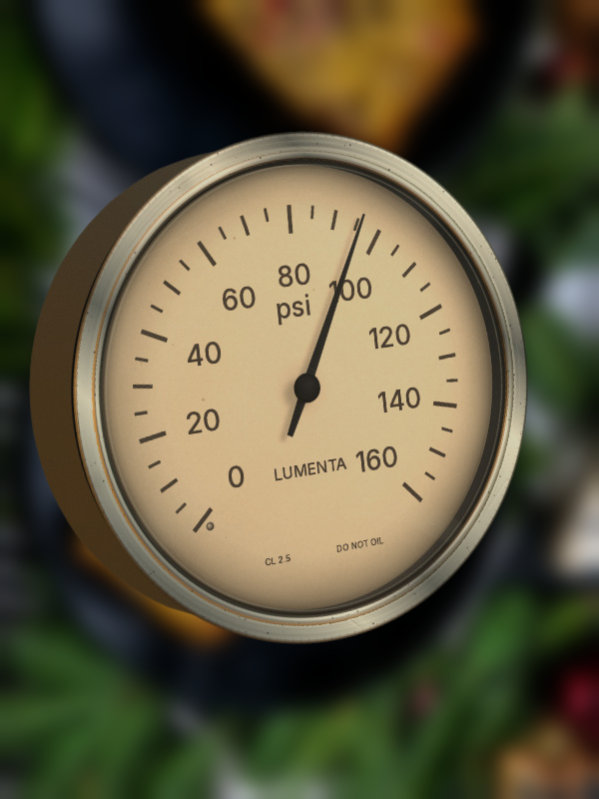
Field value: 95 psi
